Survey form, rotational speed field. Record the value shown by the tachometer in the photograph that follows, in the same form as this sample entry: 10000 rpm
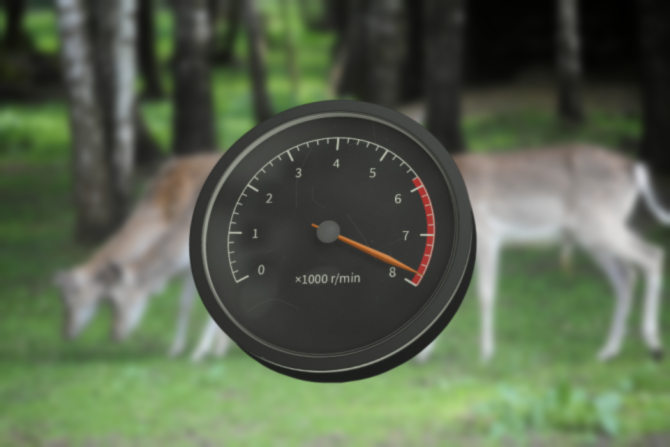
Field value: 7800 rpm
